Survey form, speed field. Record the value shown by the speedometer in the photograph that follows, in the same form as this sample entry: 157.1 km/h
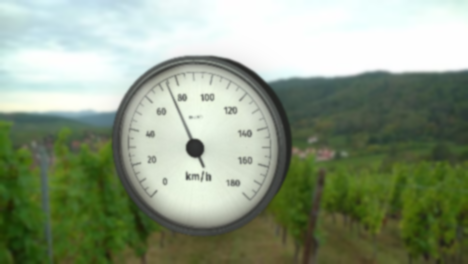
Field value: 75 km/h
